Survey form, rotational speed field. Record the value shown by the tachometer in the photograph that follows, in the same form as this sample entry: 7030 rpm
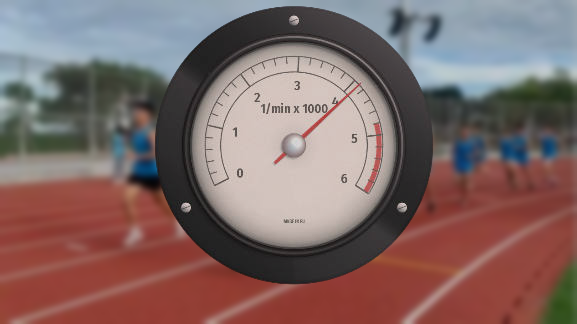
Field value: 4100 rpm
